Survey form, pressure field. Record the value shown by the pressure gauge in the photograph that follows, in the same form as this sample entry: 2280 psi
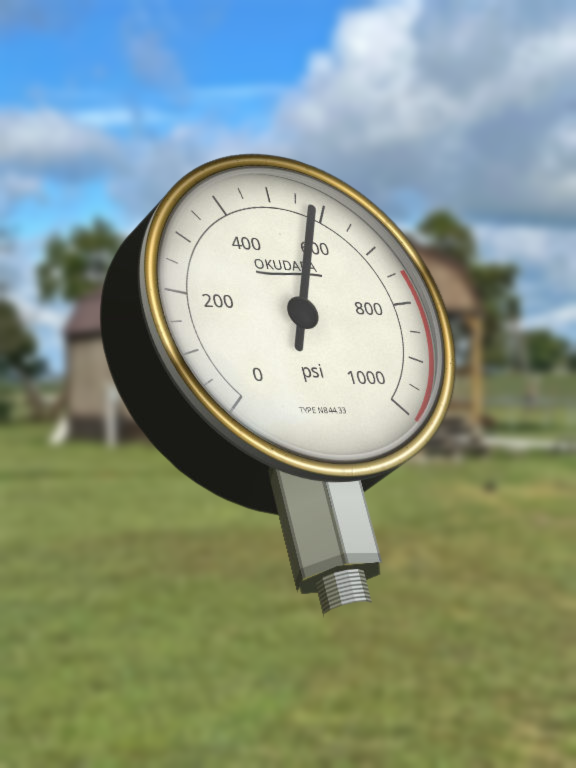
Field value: 575 psi
